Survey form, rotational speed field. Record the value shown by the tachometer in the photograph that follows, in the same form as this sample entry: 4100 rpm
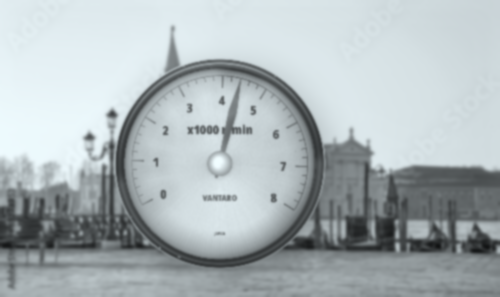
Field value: 4400 rpm
